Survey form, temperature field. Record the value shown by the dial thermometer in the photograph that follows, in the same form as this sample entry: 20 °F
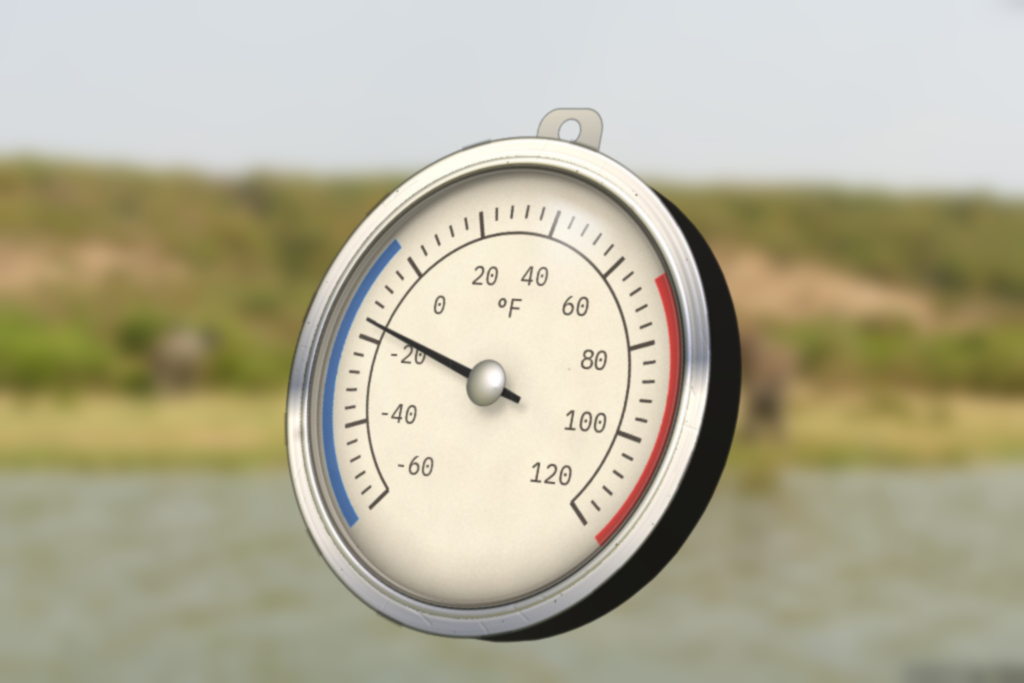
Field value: -16 °F
